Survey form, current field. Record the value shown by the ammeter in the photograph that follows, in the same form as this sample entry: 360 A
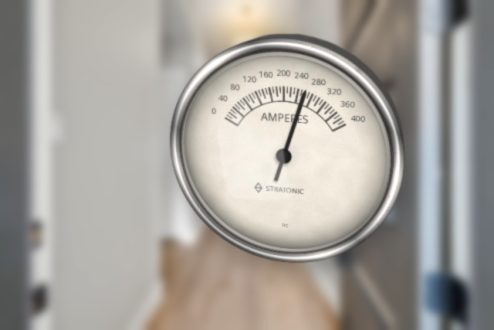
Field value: 260 A
